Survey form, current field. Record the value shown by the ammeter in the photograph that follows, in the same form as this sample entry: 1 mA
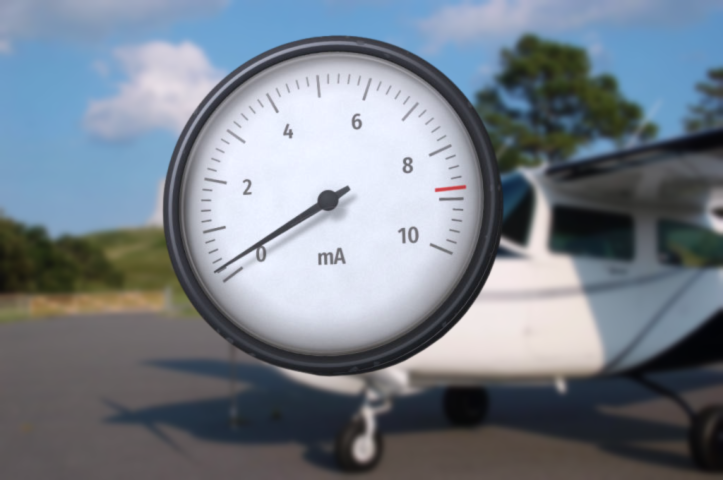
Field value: 0.2 mA
